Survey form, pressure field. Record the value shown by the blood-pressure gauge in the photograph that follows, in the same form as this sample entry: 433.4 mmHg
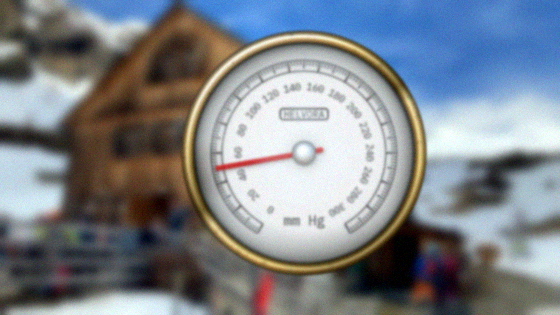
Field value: 50 mmHg
